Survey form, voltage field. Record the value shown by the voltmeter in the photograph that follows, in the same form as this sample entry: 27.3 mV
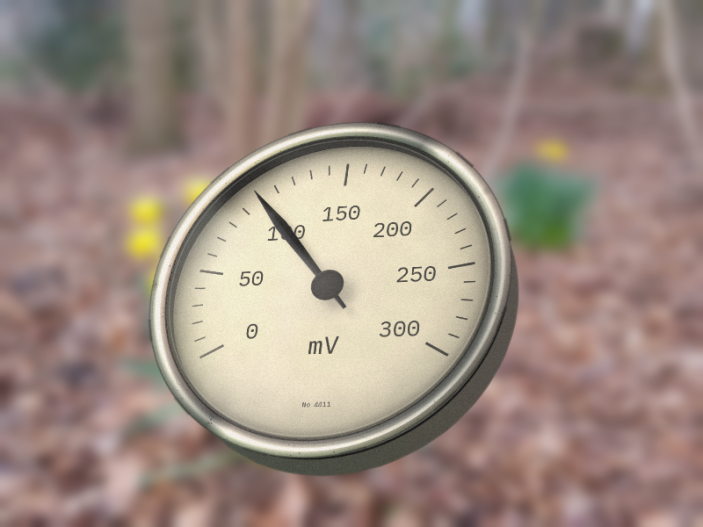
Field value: 100 mV
